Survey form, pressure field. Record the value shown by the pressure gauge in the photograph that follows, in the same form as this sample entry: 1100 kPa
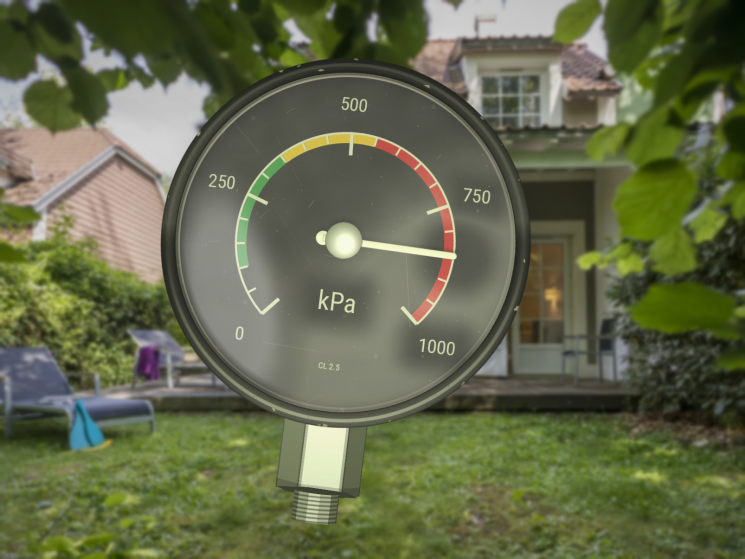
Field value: 850 kPa
